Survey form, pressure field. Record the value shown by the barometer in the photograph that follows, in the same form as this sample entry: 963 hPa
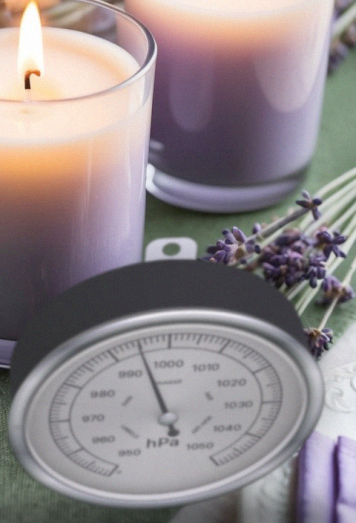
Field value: 995 hPa
